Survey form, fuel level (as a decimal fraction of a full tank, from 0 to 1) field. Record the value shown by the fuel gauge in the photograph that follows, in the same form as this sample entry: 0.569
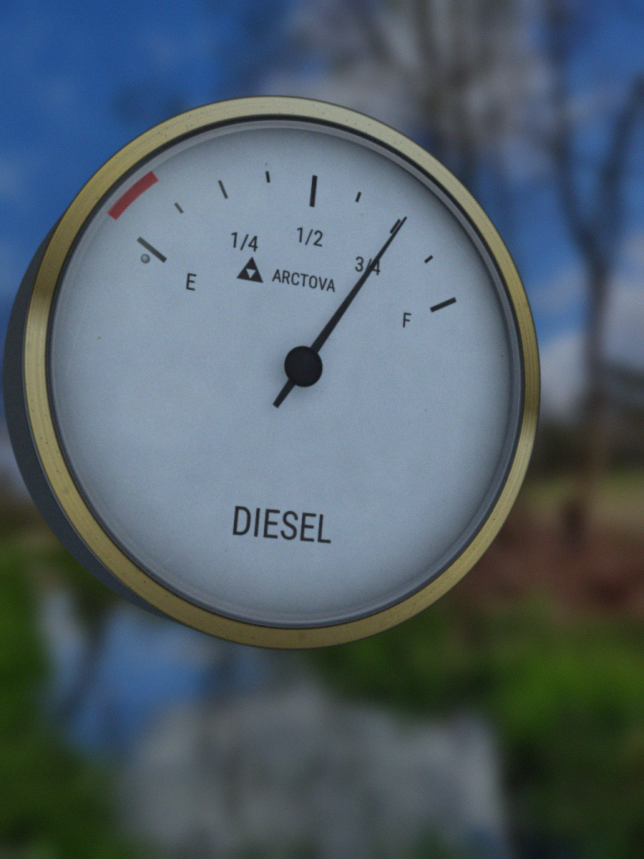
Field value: 0.75
